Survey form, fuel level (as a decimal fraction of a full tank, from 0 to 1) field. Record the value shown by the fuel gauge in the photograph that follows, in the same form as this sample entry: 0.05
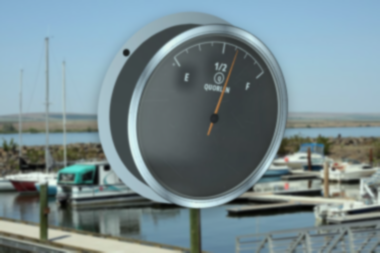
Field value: 0.625
